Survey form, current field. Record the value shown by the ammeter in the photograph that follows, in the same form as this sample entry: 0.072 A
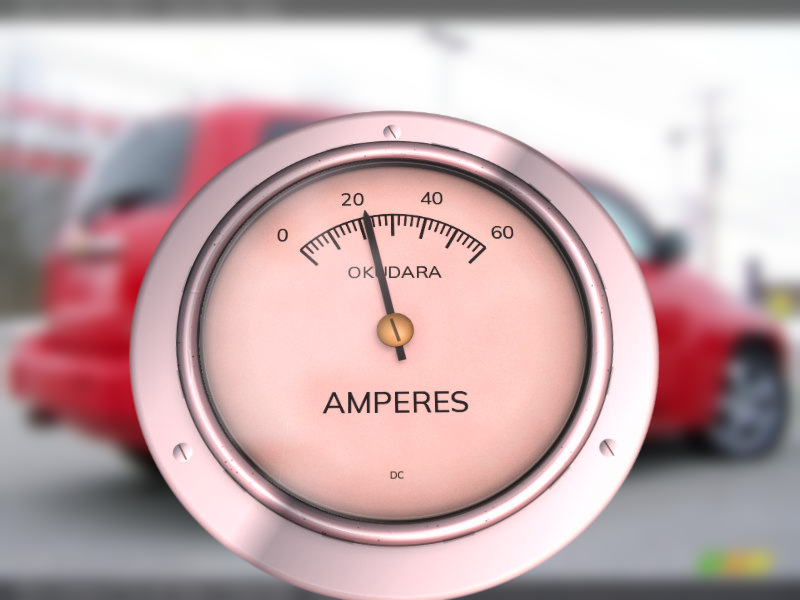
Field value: 22 A
